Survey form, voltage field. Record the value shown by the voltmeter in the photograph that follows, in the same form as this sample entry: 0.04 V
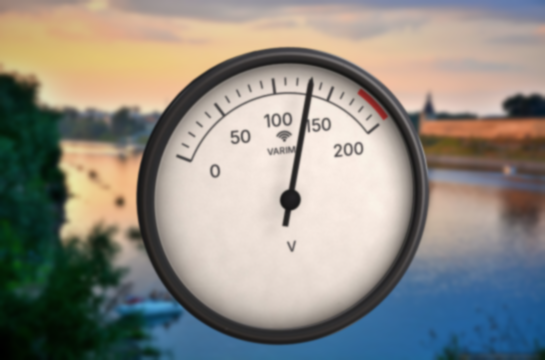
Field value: 130 V
